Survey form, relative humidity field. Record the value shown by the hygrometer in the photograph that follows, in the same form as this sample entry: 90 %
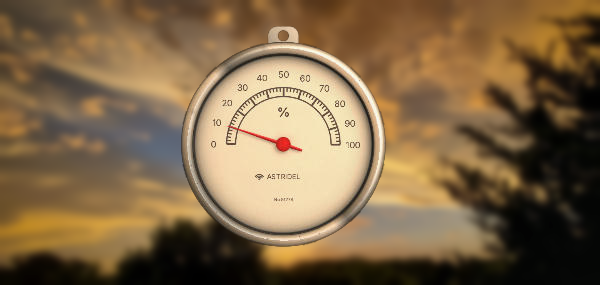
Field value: 10 %
